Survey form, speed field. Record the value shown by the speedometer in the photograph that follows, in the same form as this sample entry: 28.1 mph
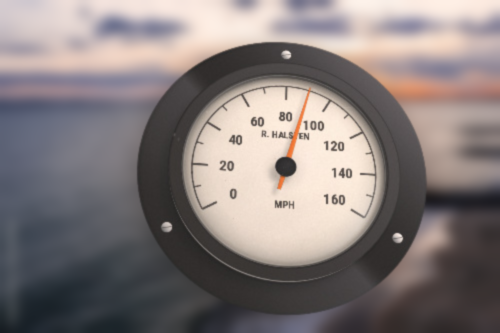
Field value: 90 mph
